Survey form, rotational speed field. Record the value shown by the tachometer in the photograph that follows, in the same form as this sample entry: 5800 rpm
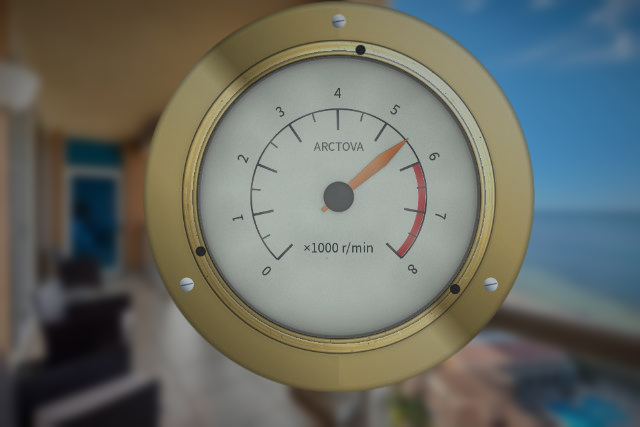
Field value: 5500 rpm
